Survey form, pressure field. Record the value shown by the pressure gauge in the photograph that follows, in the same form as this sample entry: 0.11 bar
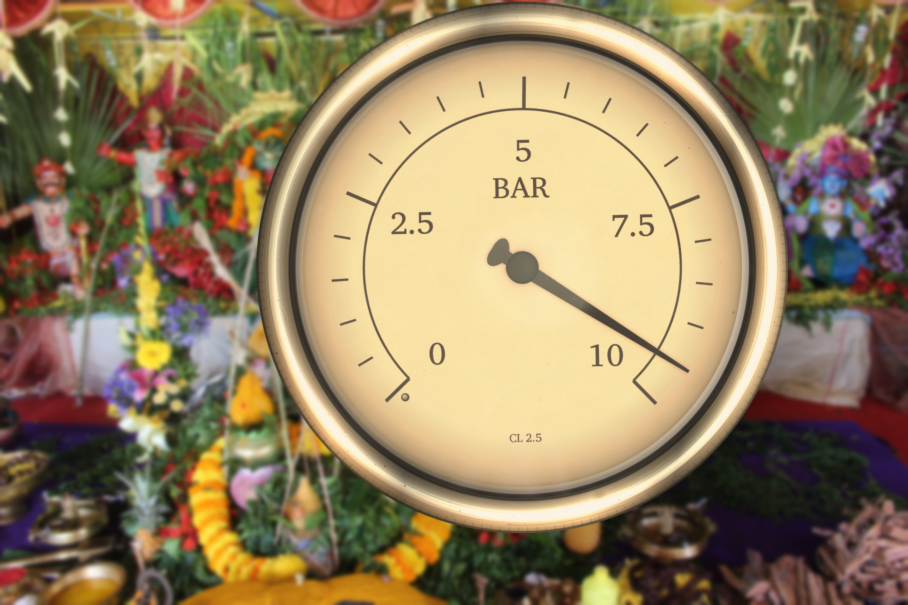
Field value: 9.5 bar
